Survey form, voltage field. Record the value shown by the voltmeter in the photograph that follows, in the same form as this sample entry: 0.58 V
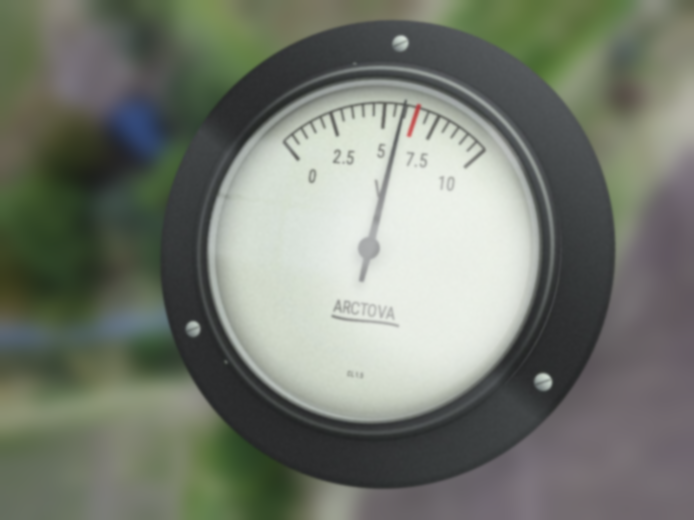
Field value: 6 V
